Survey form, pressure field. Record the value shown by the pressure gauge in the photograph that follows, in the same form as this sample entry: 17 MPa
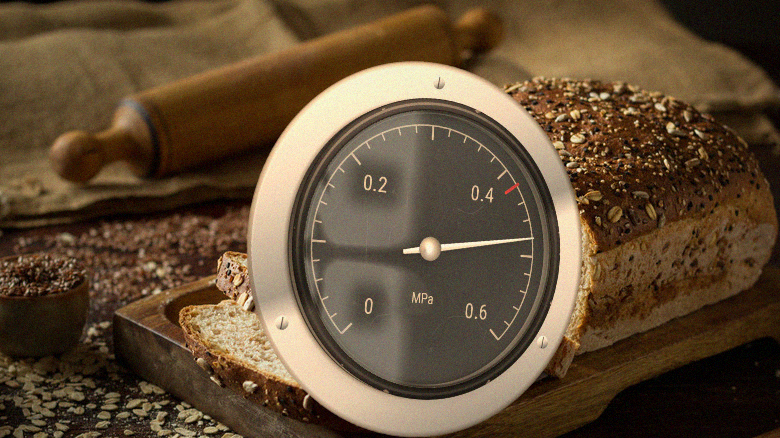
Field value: 0.48 MPa
